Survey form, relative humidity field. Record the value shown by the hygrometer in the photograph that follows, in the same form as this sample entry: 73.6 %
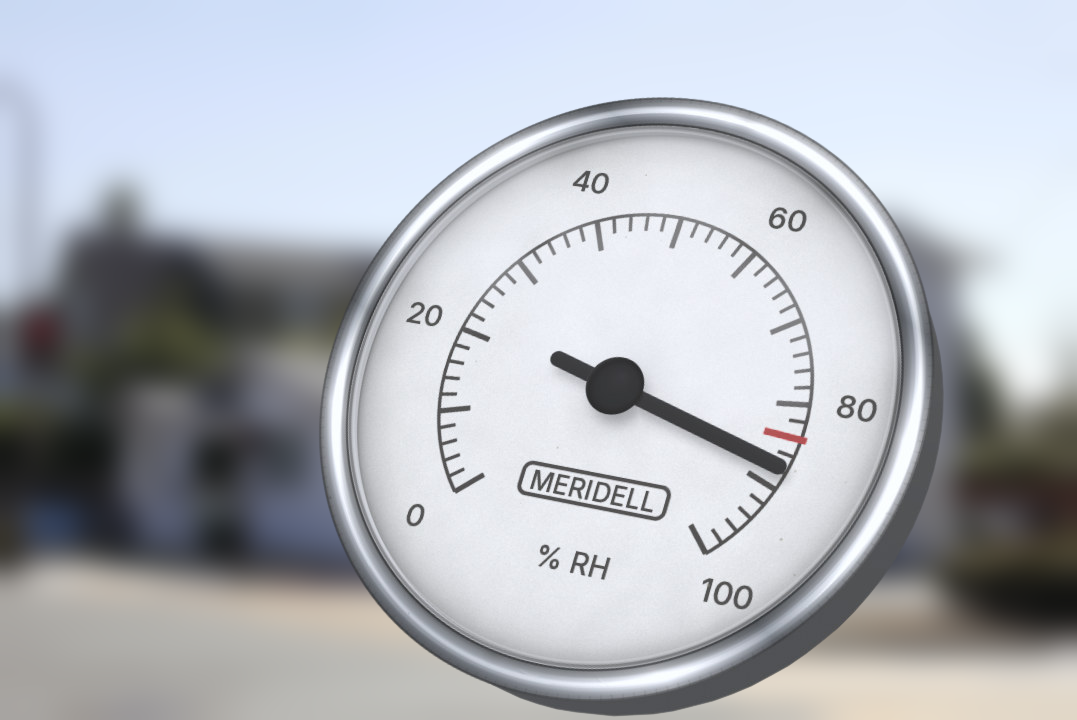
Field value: 88 %
